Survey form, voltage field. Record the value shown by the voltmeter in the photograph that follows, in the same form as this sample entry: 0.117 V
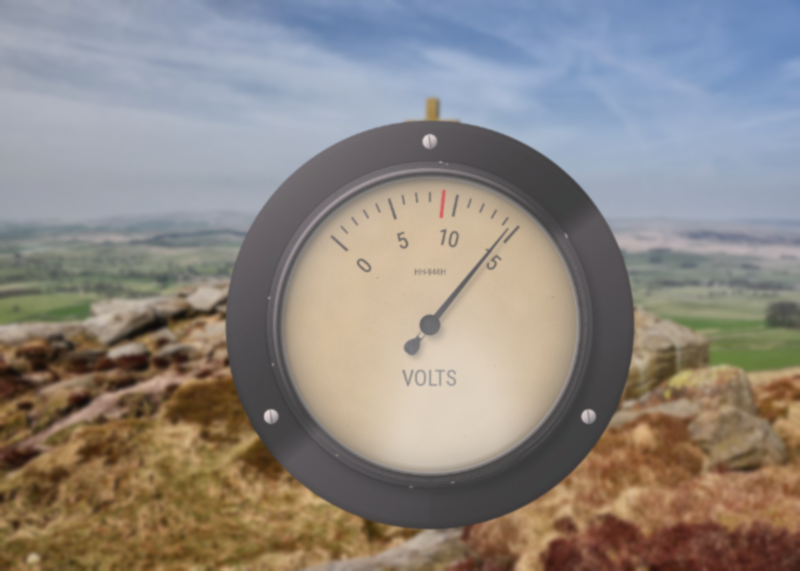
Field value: 14.5 V
